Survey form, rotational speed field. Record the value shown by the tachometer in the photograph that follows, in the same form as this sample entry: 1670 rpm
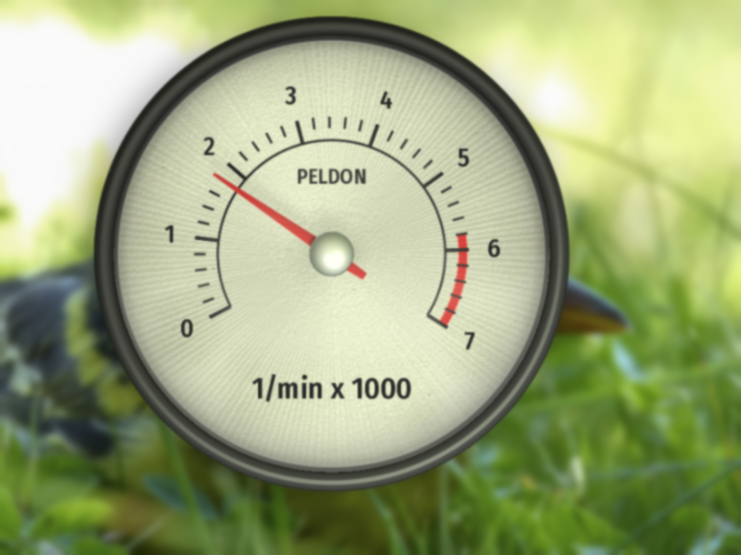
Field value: 1800 rpm
